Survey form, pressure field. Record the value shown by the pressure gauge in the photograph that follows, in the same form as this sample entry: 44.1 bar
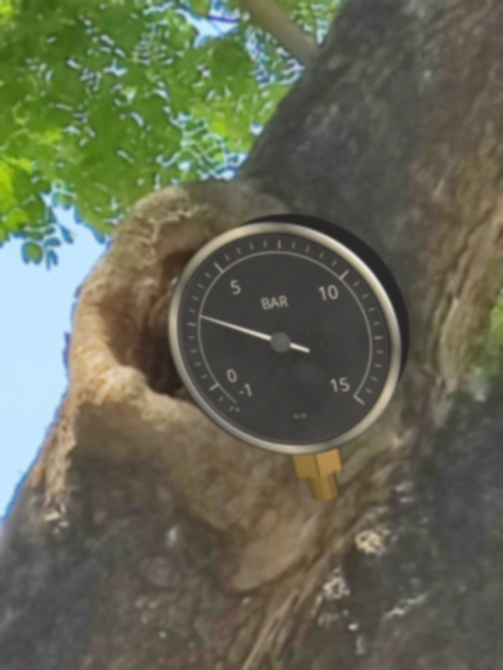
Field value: 3 bar
